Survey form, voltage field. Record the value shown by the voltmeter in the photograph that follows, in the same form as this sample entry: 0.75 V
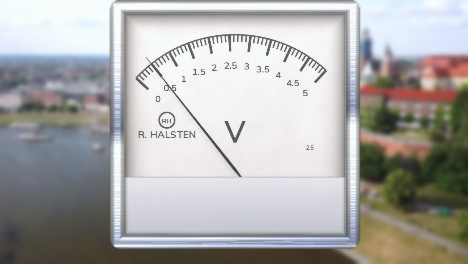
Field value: 0.5 V
